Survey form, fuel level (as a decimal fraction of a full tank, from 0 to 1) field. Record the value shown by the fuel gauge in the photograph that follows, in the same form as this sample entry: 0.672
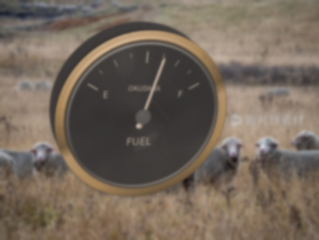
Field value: 0.625
